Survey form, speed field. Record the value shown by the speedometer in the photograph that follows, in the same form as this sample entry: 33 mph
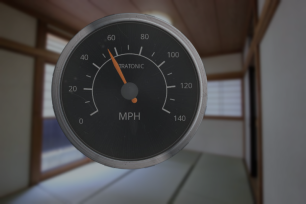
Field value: 55 mph
